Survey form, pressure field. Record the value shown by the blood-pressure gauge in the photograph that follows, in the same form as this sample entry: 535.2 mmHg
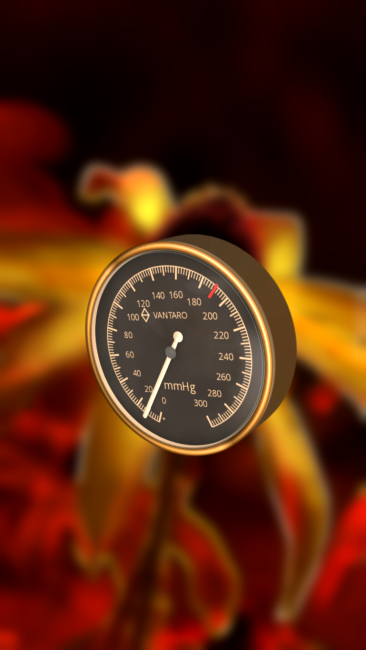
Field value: 10 mmHg
